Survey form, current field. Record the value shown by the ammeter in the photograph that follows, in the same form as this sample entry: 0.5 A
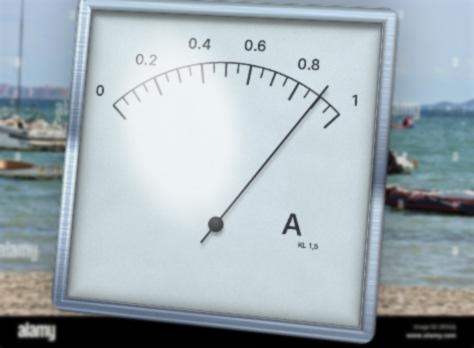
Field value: 0.9 A
